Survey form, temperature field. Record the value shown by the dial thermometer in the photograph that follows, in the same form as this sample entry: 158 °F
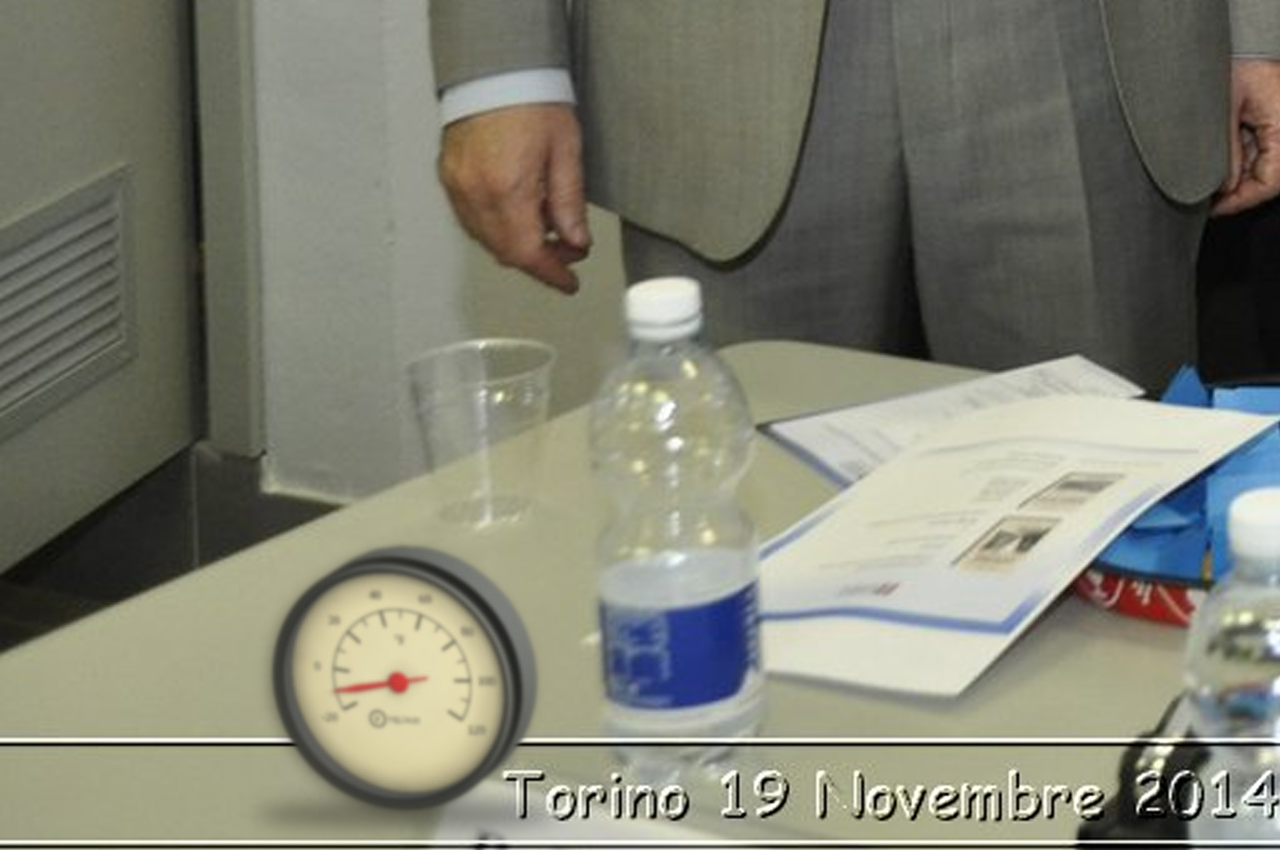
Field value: -10 °F
